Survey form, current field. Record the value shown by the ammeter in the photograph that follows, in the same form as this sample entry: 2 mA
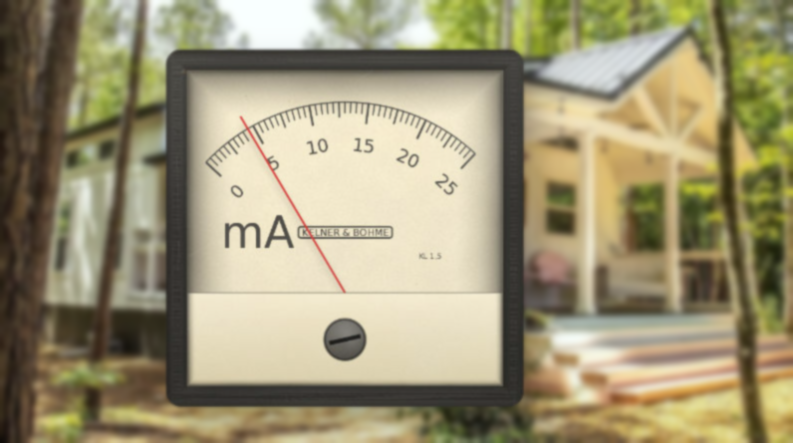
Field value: 4.5 mA
